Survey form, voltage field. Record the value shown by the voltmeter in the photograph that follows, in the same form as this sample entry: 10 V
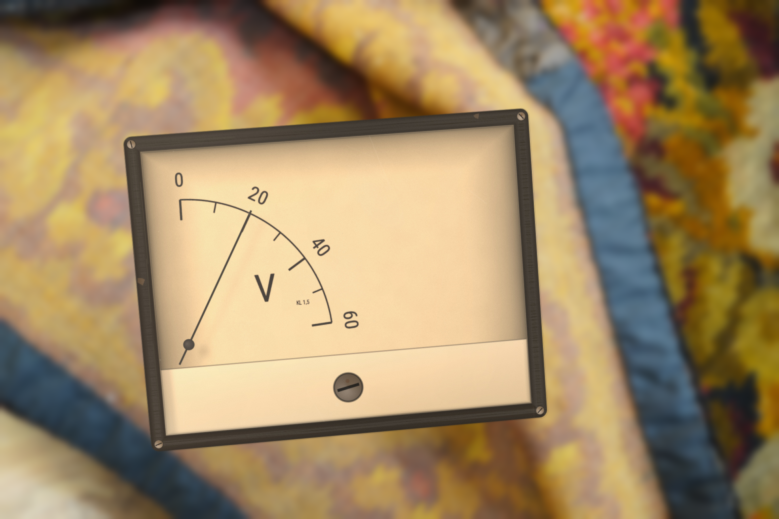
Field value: 20 V
